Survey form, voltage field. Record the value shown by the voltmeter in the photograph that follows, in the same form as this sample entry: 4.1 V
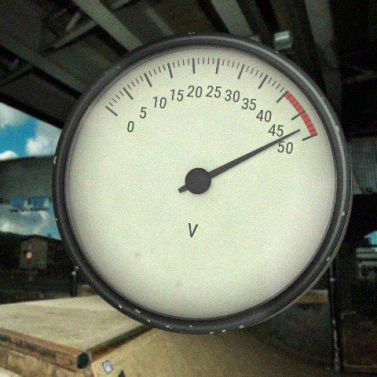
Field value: 48 V
